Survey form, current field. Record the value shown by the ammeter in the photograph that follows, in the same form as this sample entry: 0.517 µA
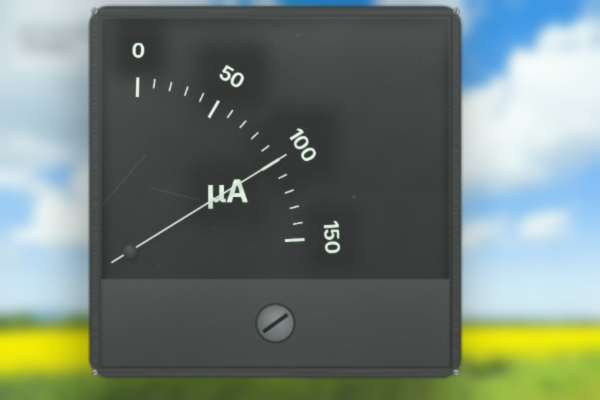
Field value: 100 µA
